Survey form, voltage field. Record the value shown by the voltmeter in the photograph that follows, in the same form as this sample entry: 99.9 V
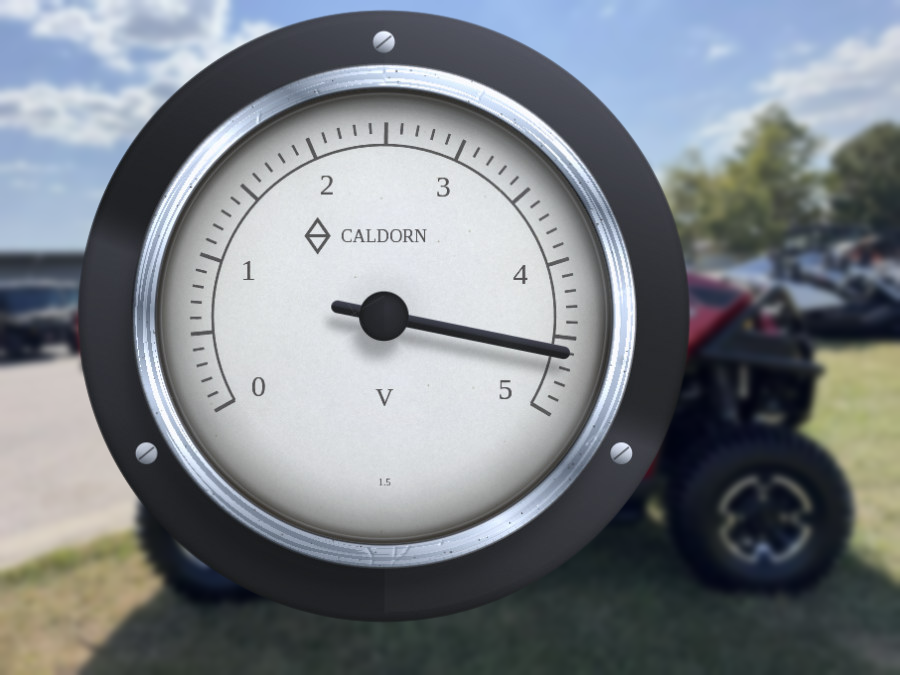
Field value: 4.6 V
